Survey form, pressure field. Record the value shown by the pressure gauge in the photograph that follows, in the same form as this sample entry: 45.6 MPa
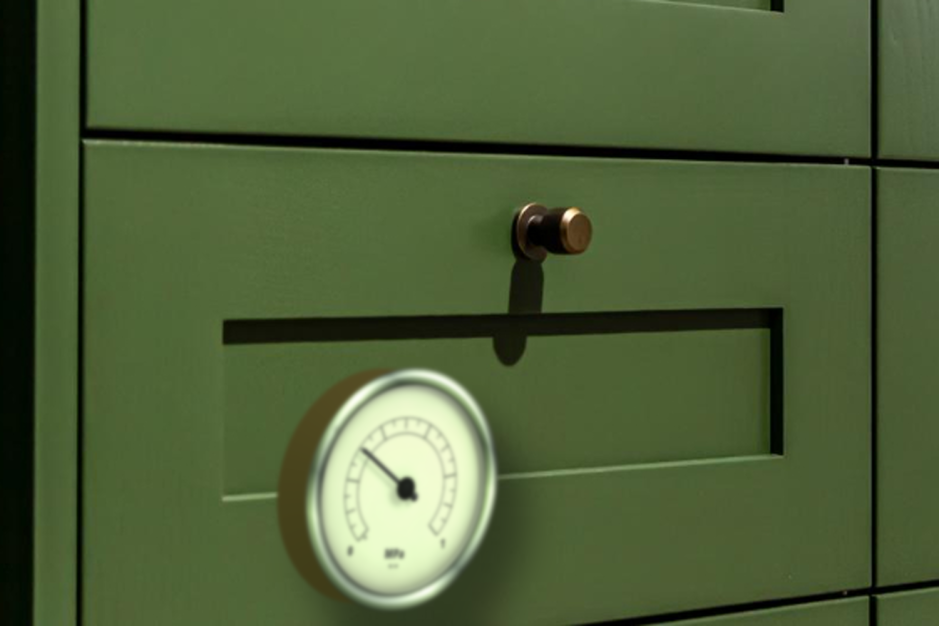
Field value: 0.3 MPa
